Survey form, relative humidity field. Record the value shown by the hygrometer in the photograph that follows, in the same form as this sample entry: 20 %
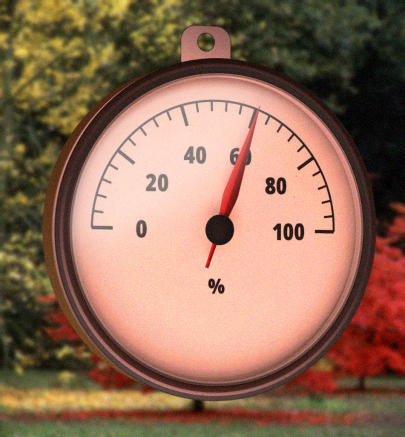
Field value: 60 %
